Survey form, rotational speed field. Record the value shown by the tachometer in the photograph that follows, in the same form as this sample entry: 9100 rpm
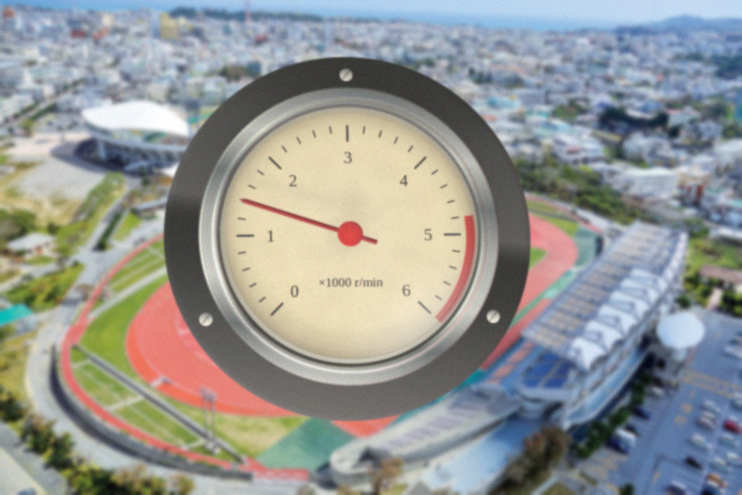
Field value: 1400 rpm
